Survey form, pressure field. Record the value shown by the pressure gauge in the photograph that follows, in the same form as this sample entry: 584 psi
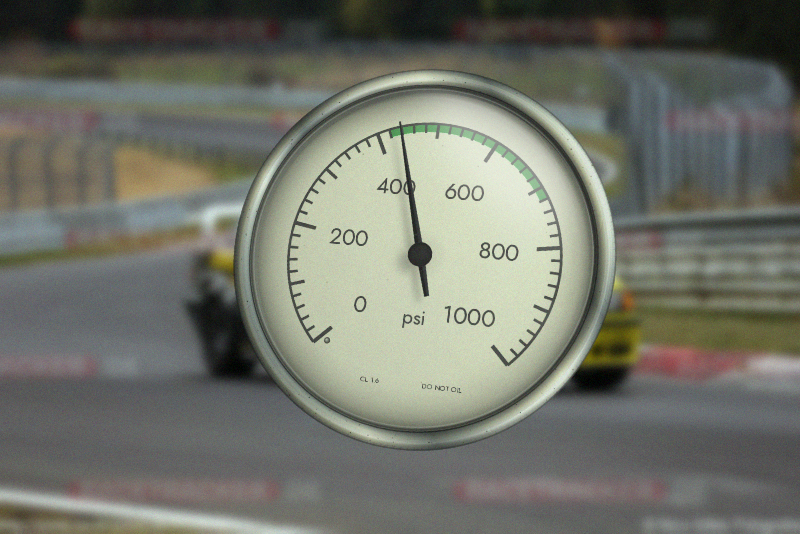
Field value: 440 psi
